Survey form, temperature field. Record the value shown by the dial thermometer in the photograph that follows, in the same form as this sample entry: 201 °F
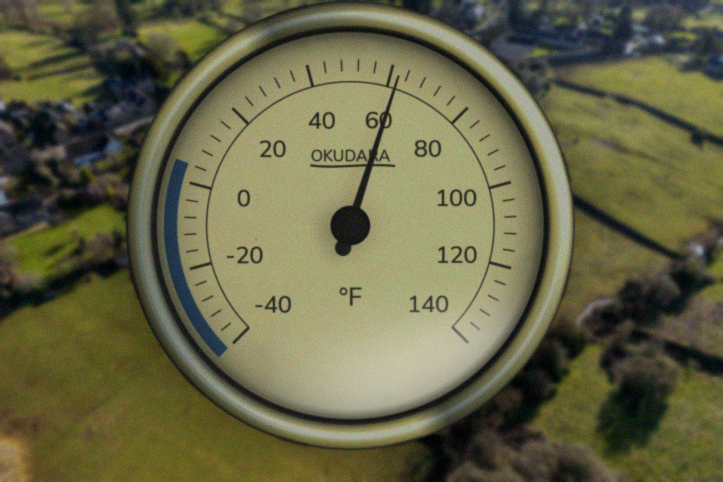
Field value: 62 °F
